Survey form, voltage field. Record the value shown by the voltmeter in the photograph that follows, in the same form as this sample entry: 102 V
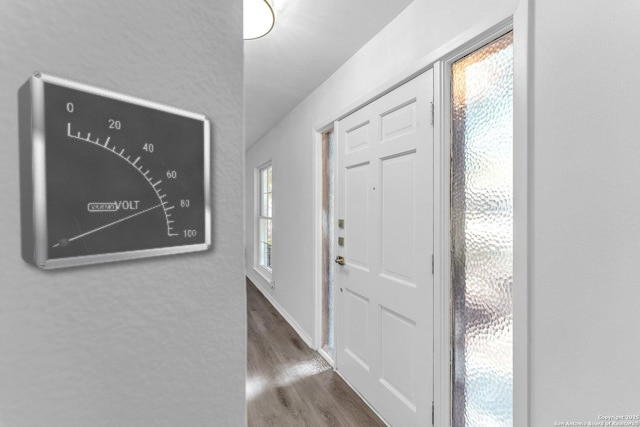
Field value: 75 V
